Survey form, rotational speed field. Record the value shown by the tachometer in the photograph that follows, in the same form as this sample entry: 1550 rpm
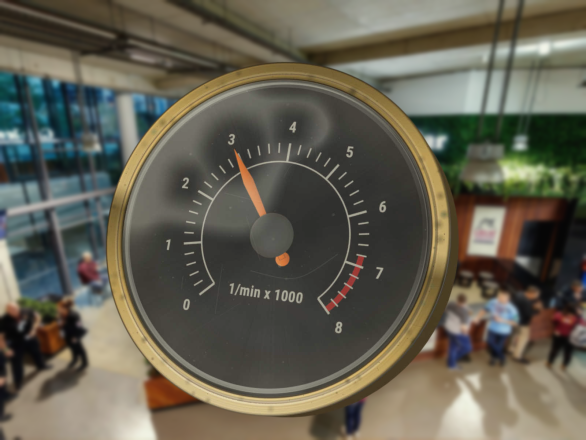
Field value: 3000 rpm
